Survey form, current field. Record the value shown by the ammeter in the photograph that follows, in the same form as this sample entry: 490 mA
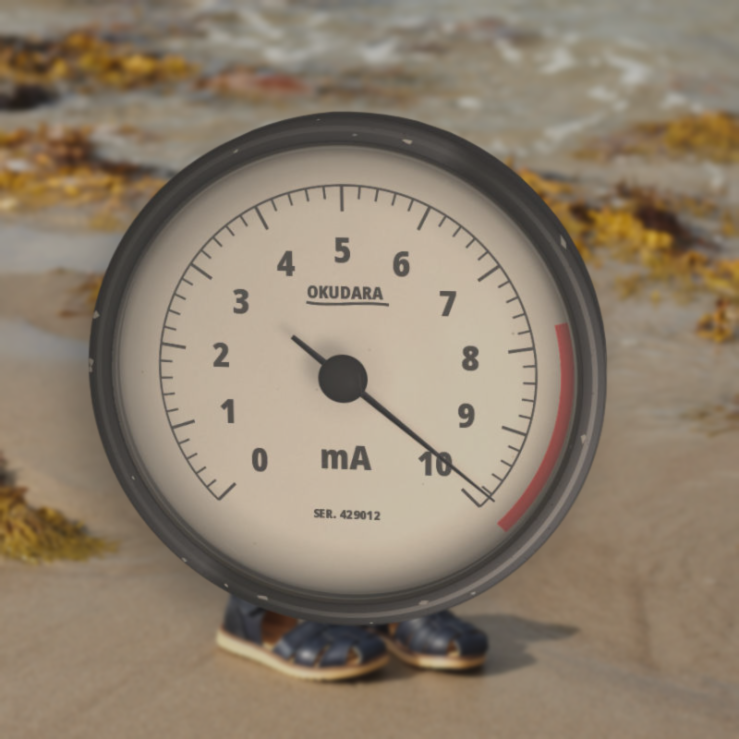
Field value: 9.8 mA
